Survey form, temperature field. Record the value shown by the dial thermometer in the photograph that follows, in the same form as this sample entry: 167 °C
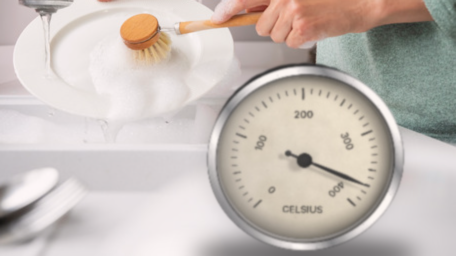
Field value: 370 °C
